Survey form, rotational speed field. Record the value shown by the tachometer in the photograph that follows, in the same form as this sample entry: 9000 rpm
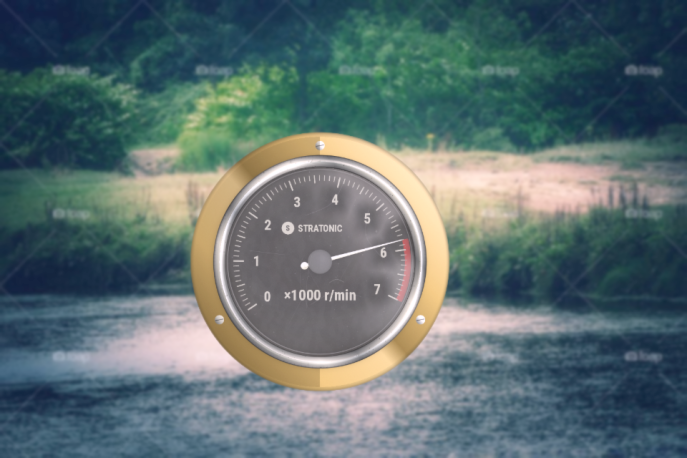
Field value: 5800 rpm
